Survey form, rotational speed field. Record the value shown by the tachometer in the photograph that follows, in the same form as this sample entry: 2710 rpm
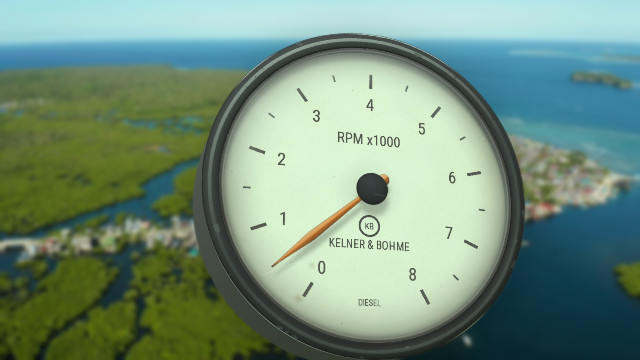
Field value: 500 rpm
